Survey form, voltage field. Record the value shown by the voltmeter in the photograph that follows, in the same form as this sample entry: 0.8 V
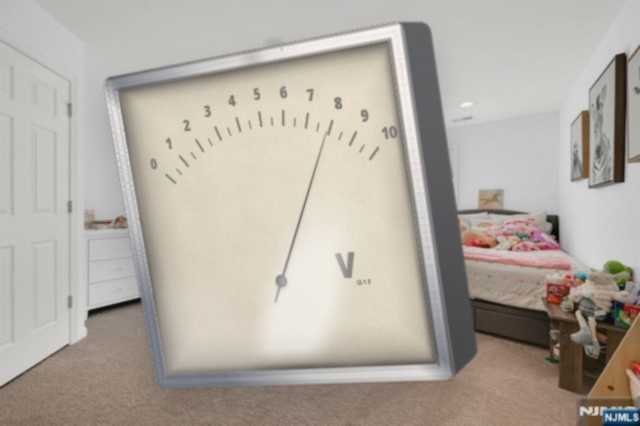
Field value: 8 V
